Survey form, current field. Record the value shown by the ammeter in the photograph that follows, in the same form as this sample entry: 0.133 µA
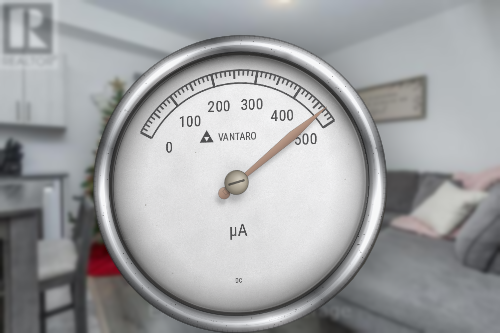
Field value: 470 µA
